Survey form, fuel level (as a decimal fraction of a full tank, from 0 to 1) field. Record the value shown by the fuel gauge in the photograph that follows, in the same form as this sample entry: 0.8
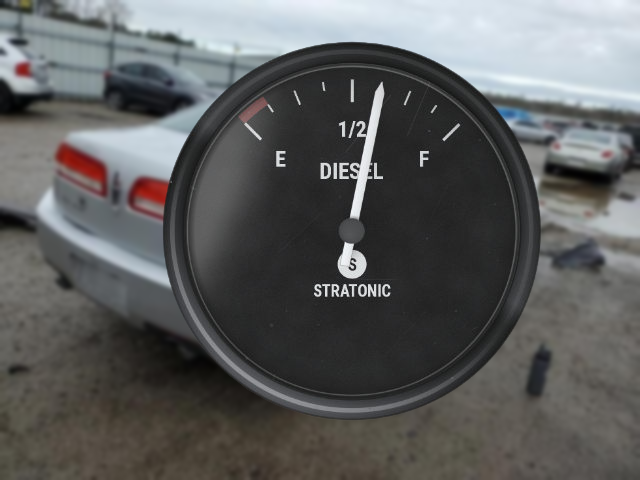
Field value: 0.625
